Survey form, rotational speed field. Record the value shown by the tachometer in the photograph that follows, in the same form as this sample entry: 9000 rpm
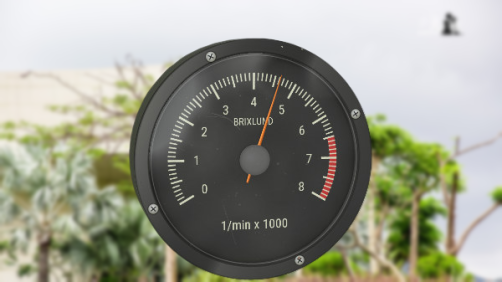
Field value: 4600 rpm
